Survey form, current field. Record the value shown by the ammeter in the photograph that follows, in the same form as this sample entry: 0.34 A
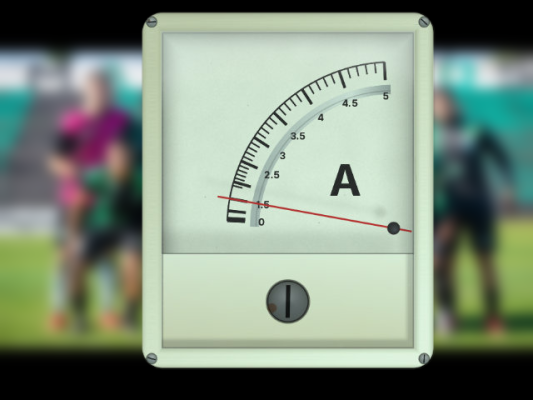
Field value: 1.5 A
